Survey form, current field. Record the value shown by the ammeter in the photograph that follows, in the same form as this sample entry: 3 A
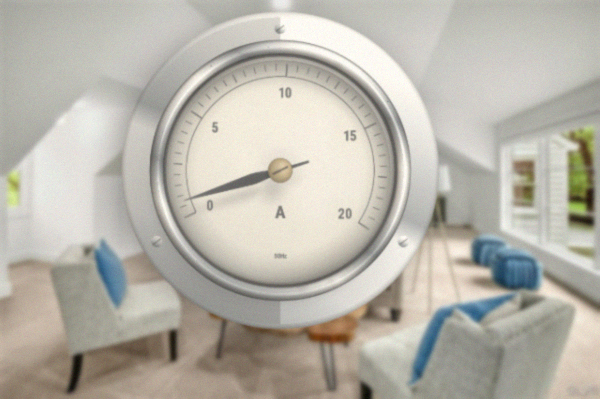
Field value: 0.75 A
